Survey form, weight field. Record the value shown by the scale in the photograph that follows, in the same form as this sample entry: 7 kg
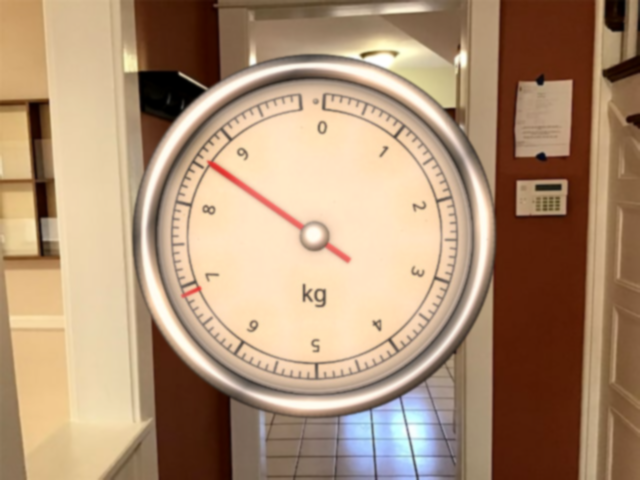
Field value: 8.6 kg
